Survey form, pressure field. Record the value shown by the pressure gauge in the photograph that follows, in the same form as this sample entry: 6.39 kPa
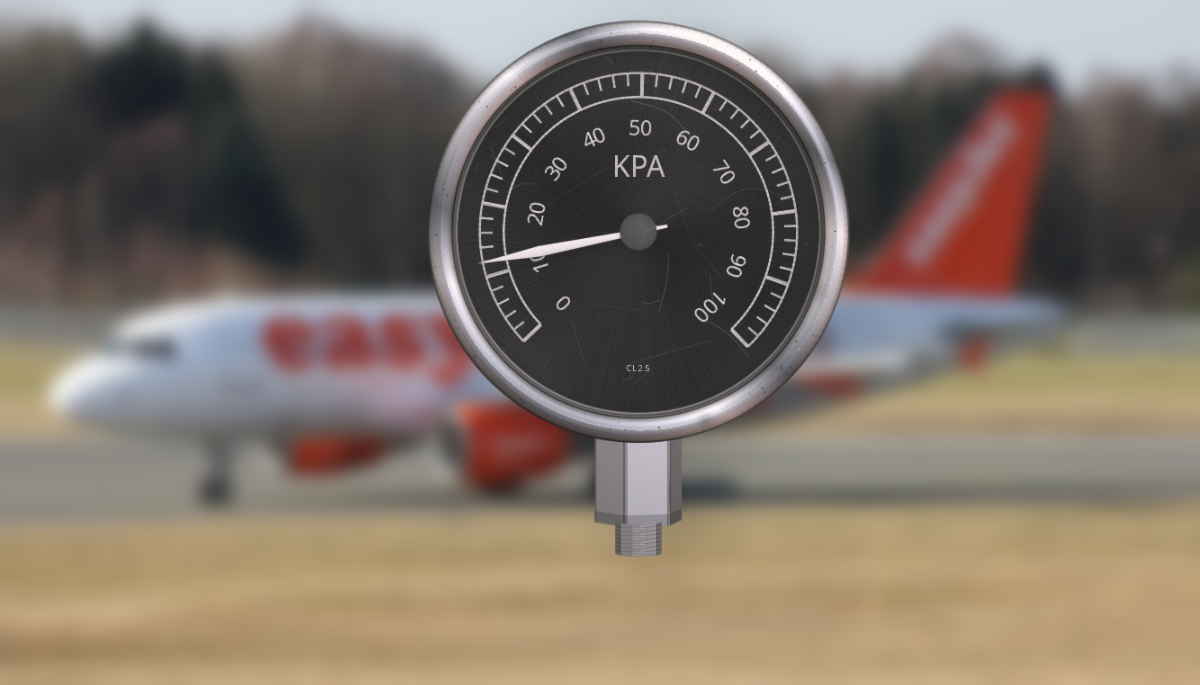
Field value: 12 kPa
